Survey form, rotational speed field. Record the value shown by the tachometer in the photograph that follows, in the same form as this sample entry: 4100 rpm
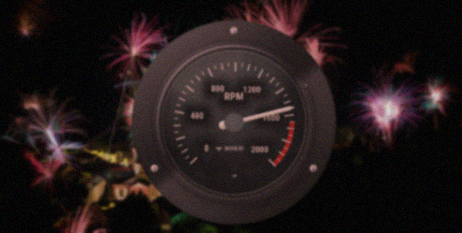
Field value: 1550 rpm
